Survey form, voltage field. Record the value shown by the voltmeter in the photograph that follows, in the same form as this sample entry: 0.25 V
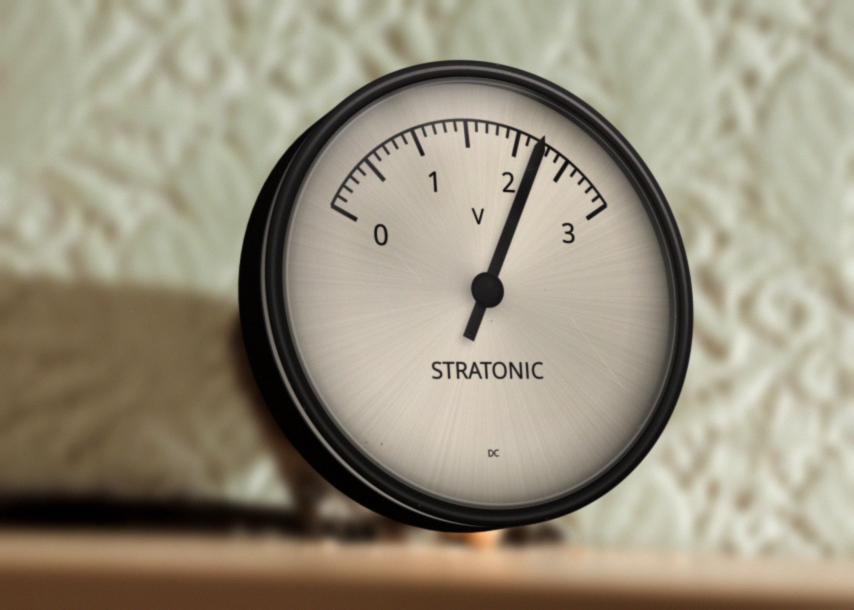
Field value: 2.2 V
